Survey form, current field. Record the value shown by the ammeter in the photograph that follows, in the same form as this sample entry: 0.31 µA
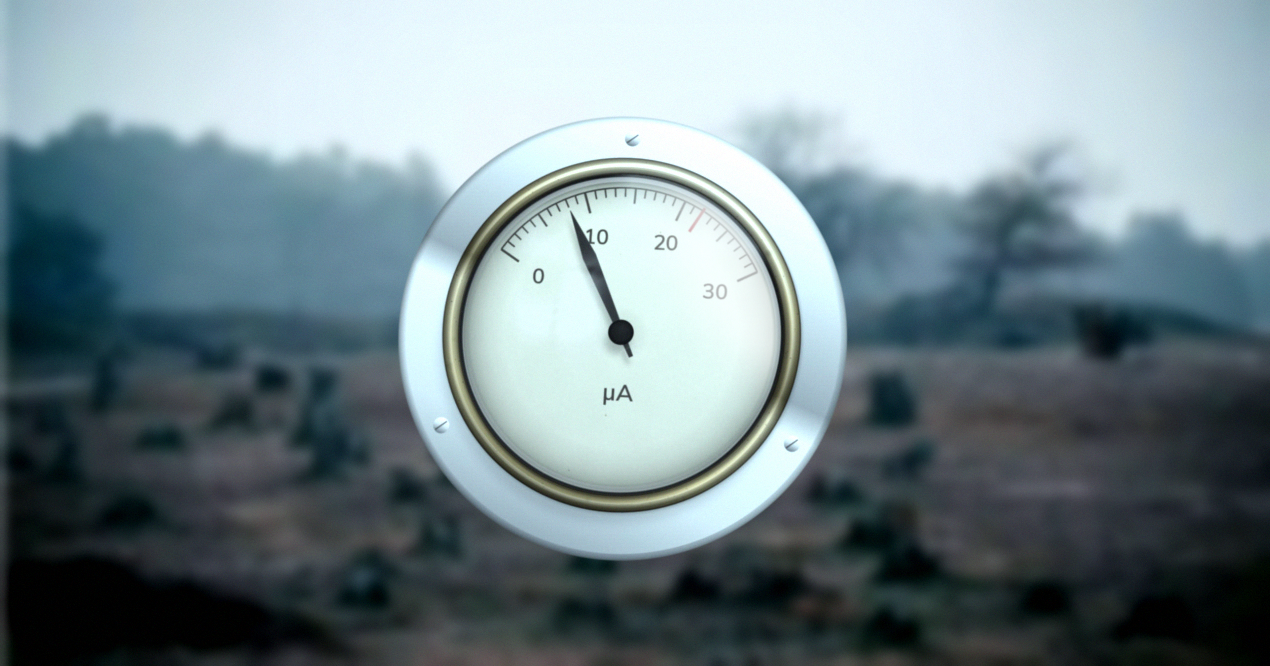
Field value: 8 µA
